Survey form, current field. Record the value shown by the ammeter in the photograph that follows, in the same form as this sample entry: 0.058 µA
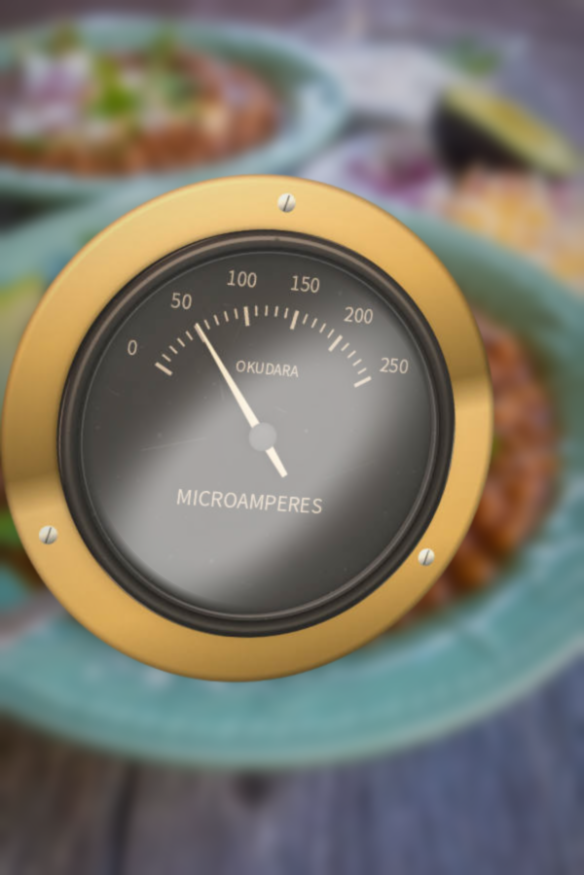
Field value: 50 µA
